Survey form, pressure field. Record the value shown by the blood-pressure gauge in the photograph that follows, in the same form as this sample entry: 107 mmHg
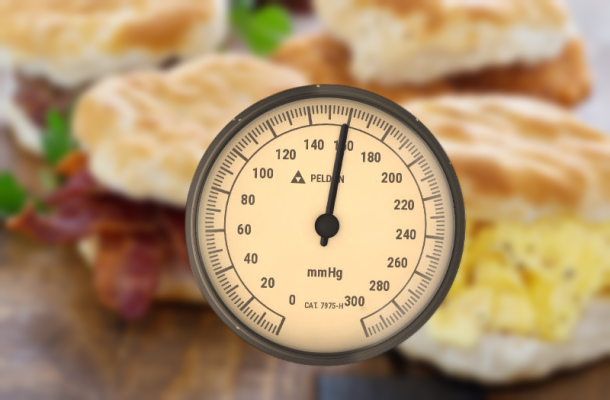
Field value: 158 mmHg
